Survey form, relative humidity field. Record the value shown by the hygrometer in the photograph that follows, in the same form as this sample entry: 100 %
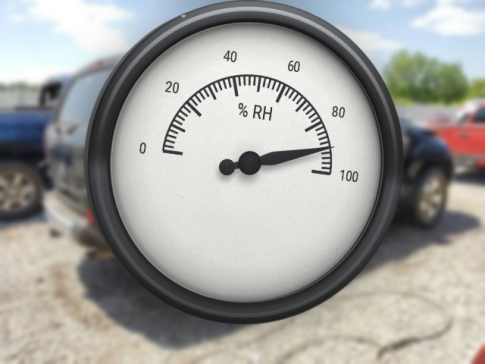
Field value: 90 %
